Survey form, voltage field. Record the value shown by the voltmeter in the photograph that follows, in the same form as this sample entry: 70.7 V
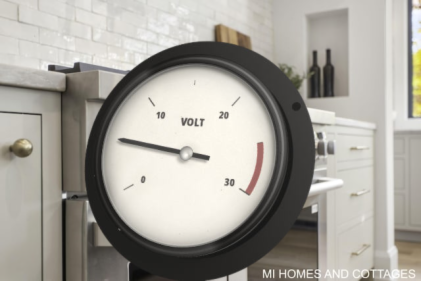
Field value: 5 V
